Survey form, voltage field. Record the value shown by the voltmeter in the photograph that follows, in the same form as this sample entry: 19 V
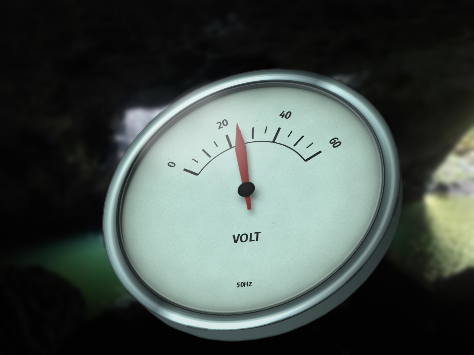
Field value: 25 V
